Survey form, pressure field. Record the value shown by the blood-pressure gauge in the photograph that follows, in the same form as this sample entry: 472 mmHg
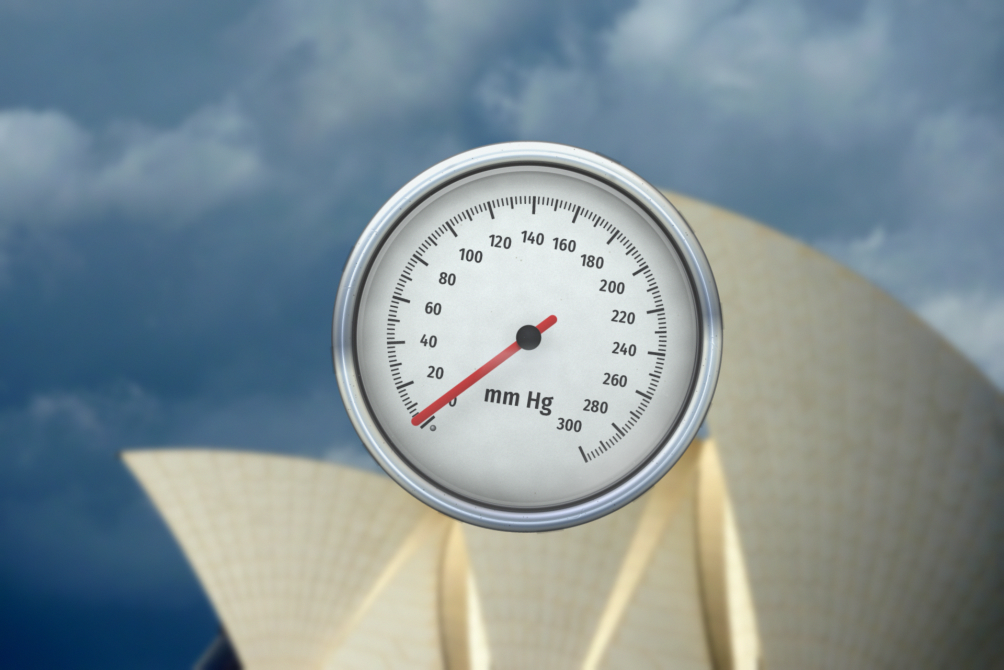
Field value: 4 mmHg
